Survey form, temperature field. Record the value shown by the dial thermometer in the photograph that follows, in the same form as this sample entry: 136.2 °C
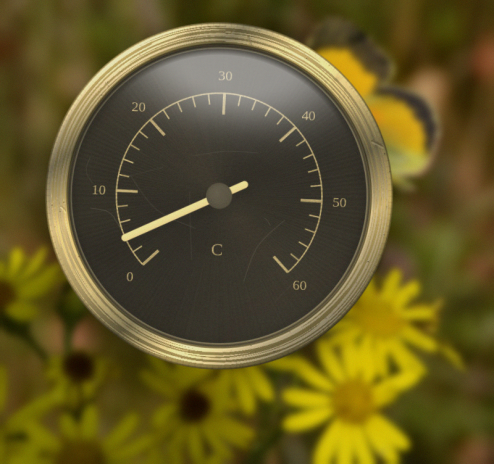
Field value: 4 °C
